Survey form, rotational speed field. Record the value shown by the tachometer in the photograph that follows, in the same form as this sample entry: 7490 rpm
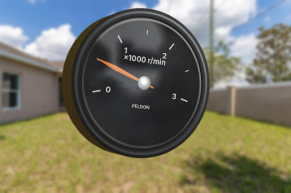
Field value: 500 rpm
